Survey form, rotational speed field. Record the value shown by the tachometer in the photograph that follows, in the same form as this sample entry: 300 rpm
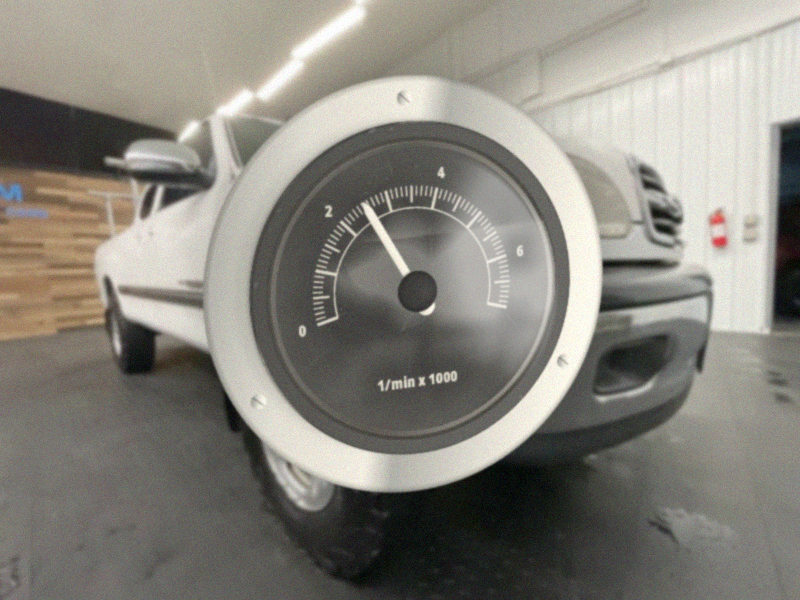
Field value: 2500 rpm
